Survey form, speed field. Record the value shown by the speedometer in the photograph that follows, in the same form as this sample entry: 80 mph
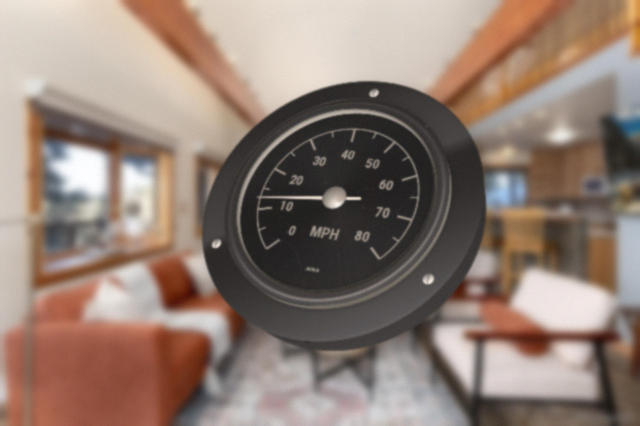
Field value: 12.5 mph
